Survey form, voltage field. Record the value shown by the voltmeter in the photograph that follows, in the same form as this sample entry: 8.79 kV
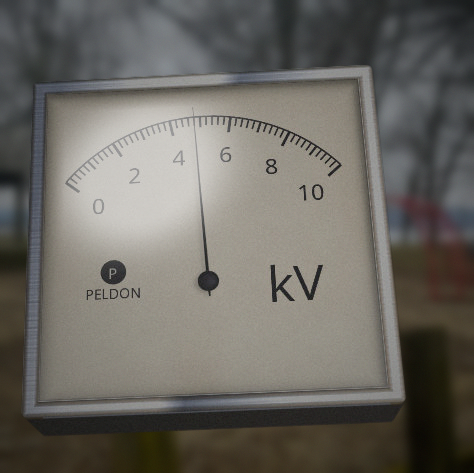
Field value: 4.8 kV
